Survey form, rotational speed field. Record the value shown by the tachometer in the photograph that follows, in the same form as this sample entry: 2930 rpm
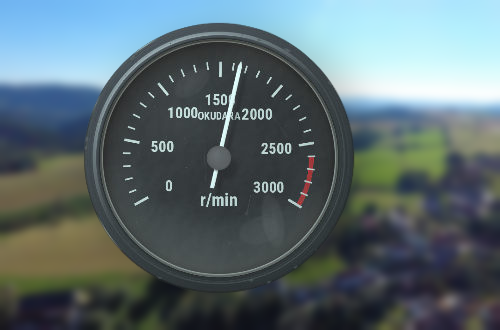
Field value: 1650 rpm
